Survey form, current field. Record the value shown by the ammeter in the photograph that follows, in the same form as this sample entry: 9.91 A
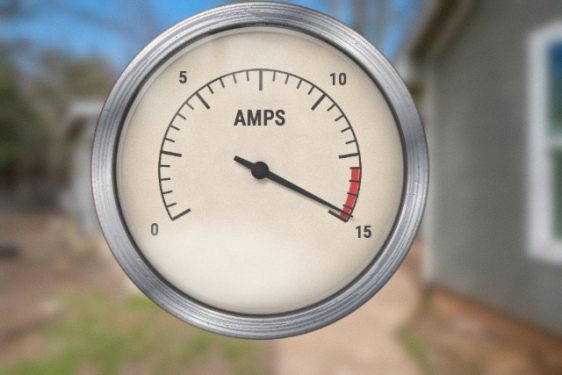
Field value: 14.75 A
